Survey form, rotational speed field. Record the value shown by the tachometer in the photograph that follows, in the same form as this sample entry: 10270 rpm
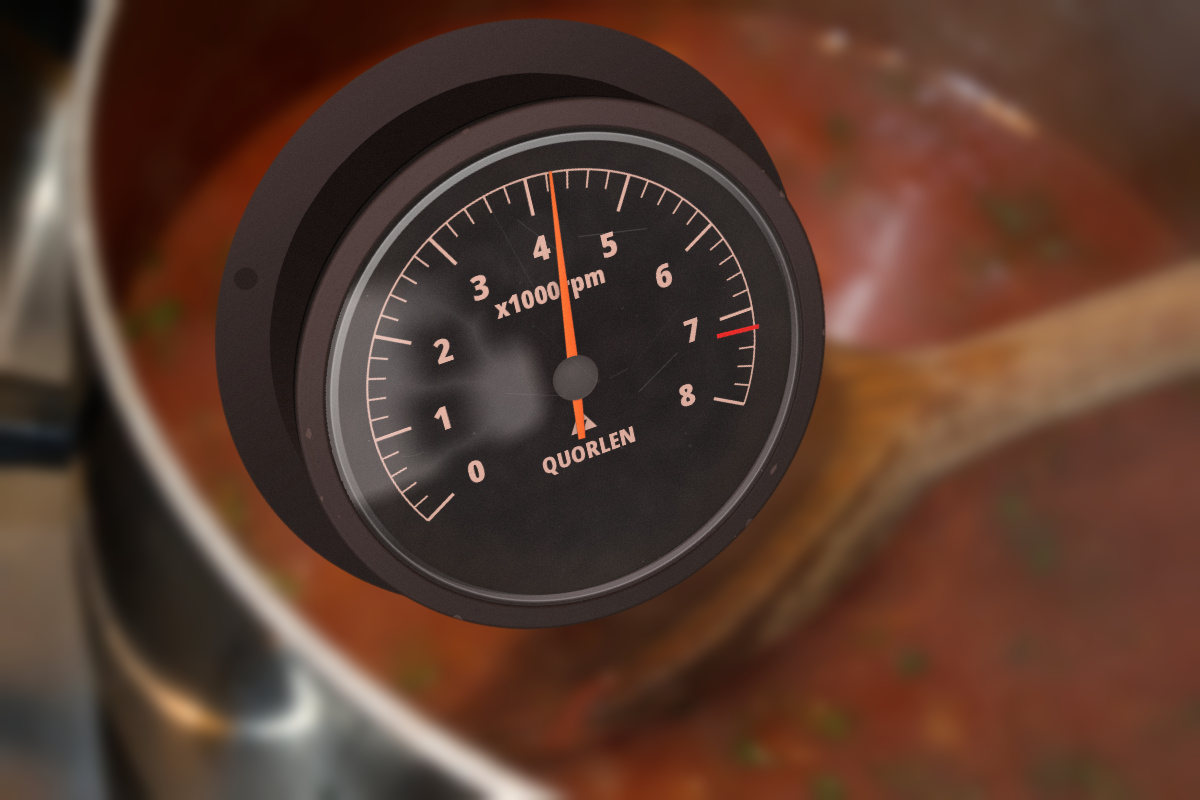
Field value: 4200 rpm
